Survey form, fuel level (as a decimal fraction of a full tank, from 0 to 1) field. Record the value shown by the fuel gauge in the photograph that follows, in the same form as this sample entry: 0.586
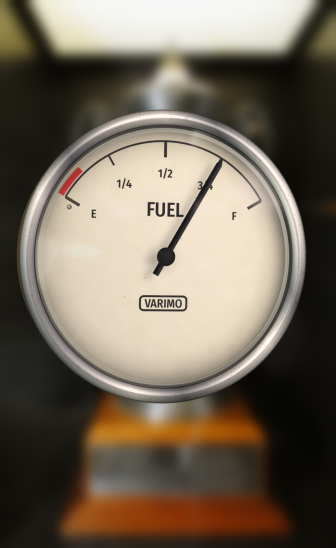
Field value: 0.75
